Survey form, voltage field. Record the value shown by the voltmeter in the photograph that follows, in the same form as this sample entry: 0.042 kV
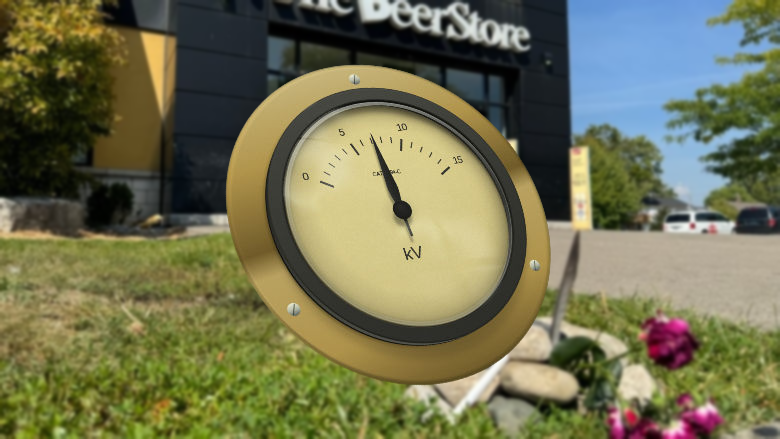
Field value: 7 kV
